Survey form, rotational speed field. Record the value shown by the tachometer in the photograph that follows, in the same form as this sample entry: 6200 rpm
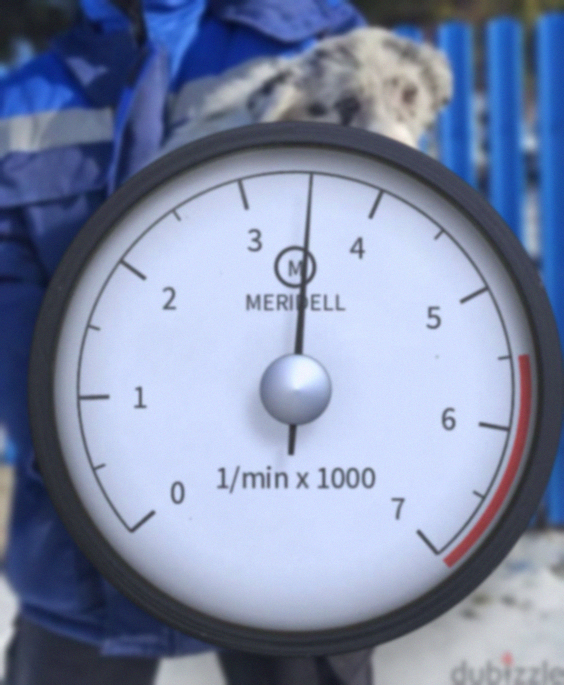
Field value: 3500 rpm
